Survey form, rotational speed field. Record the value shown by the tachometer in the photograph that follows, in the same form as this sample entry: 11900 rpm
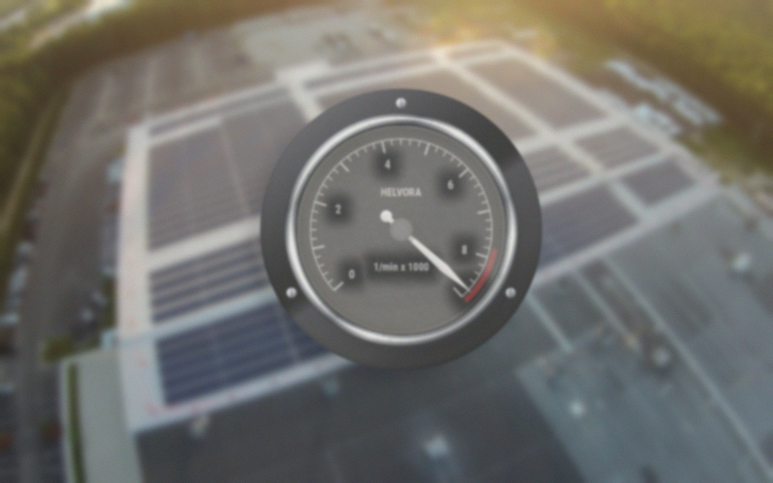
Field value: 8800 rpm
